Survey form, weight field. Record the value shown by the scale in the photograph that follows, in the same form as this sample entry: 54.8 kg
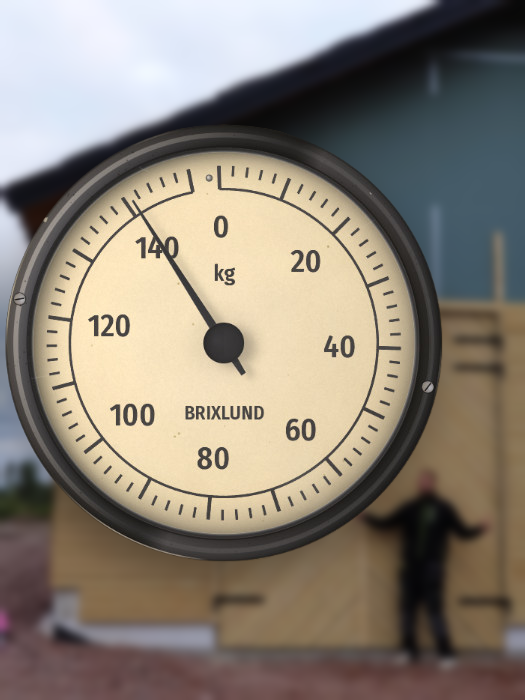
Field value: 141 kg
